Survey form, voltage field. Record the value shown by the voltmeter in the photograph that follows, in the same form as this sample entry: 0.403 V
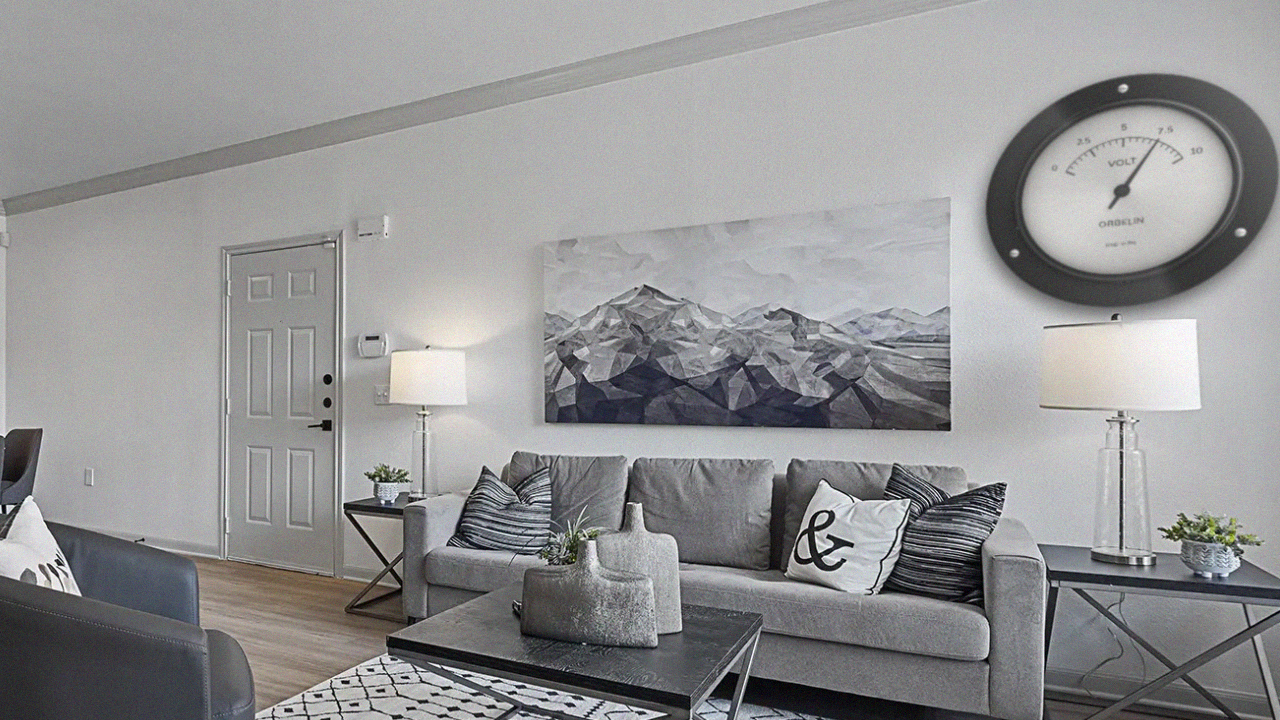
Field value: 7.5 V
